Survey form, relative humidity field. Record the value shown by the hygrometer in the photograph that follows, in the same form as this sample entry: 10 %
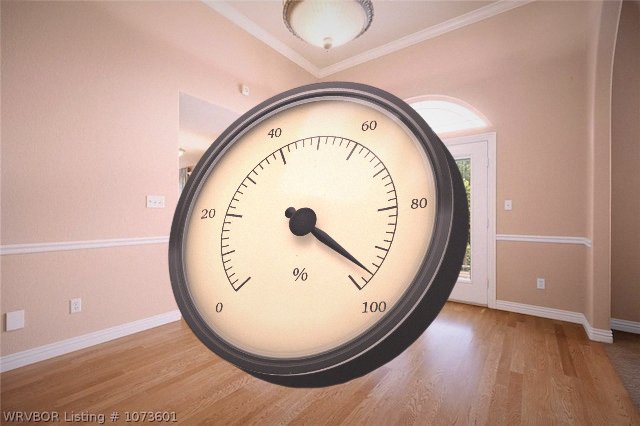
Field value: 96 %
